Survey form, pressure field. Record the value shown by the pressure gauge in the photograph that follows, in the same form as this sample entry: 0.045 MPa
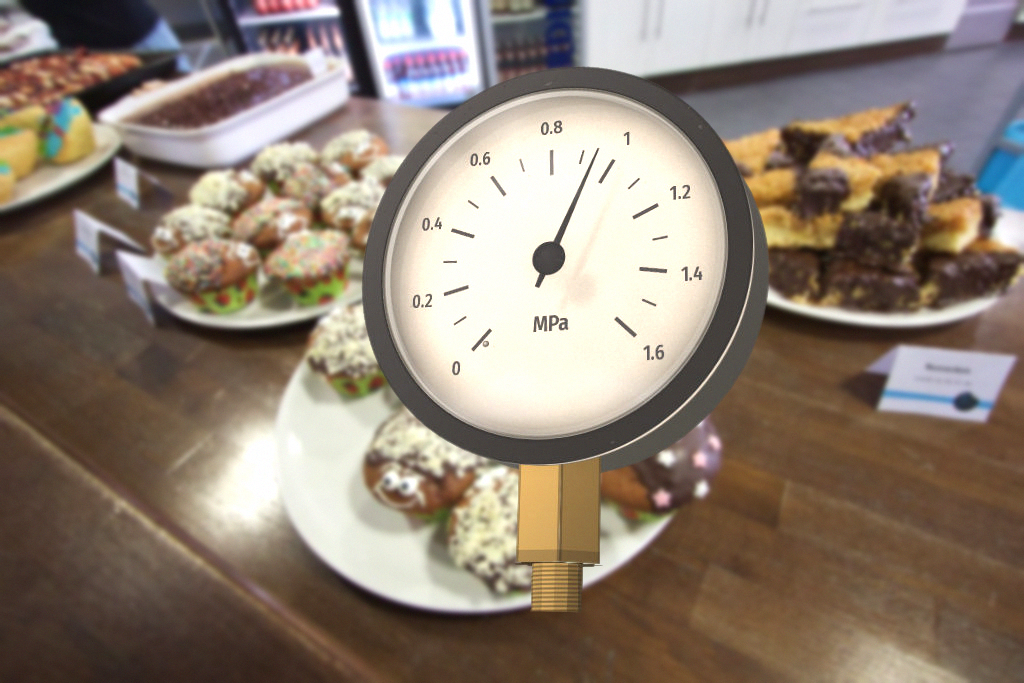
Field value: 0.95 MPa
